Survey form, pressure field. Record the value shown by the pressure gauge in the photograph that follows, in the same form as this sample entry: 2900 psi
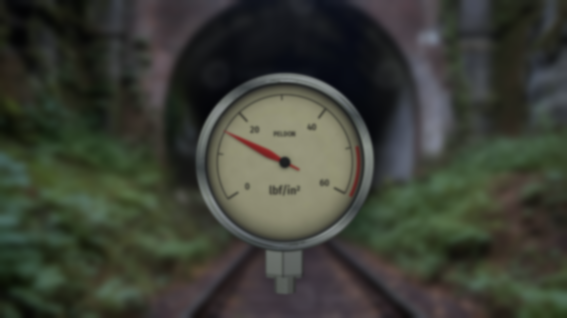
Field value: 15 psi
